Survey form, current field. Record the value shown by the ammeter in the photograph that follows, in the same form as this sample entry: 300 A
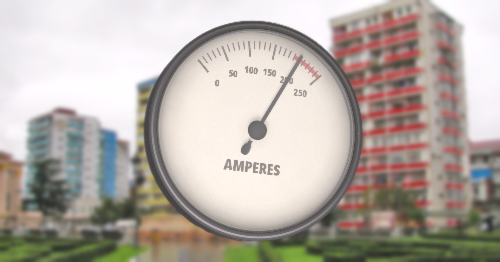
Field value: 200 A
